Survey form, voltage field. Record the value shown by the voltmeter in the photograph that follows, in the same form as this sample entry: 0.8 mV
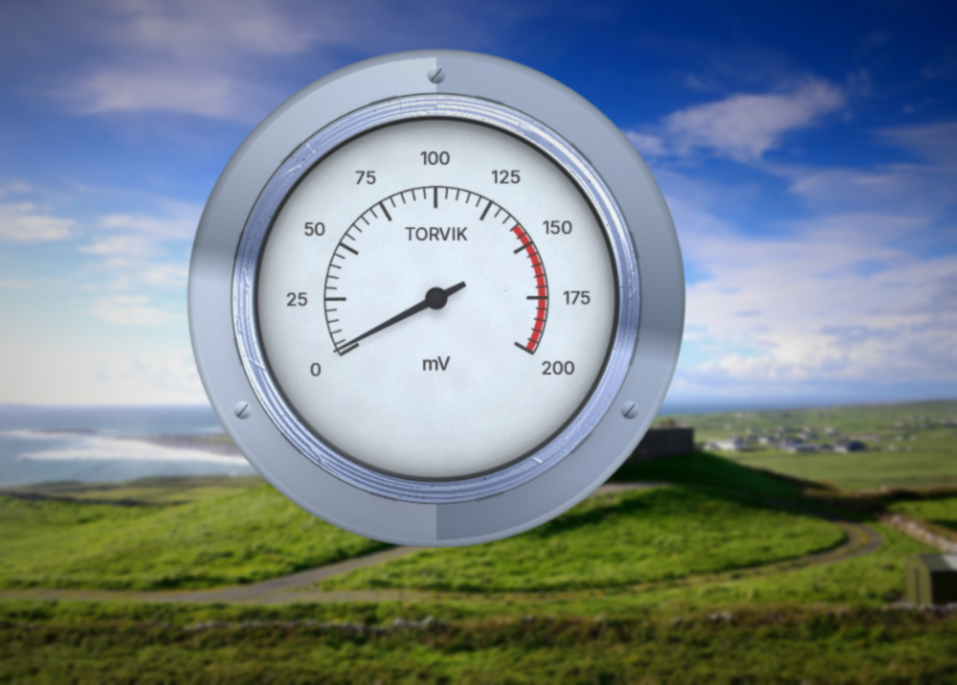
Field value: 2.5 mV
